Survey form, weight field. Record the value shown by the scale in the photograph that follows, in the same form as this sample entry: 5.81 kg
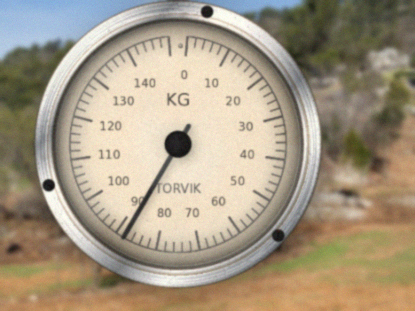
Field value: 88 kg
